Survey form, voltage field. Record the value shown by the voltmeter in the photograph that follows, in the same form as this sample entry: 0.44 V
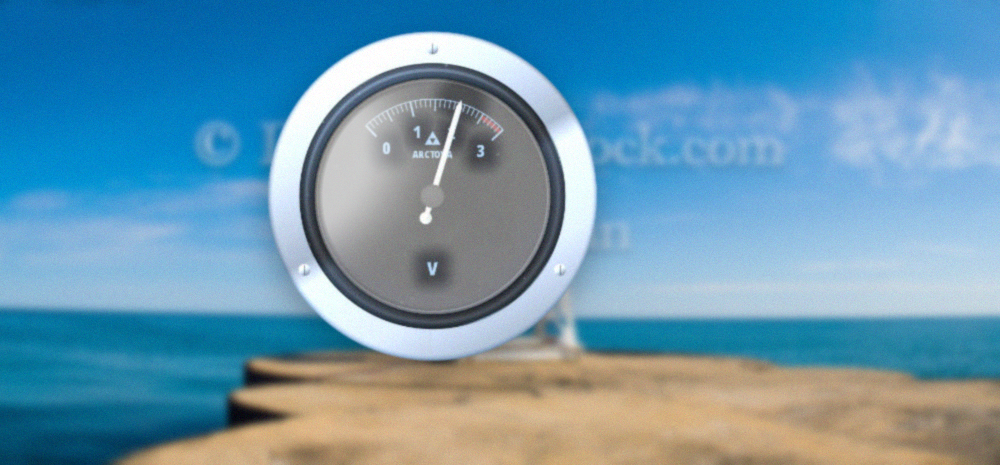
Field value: 2 V
